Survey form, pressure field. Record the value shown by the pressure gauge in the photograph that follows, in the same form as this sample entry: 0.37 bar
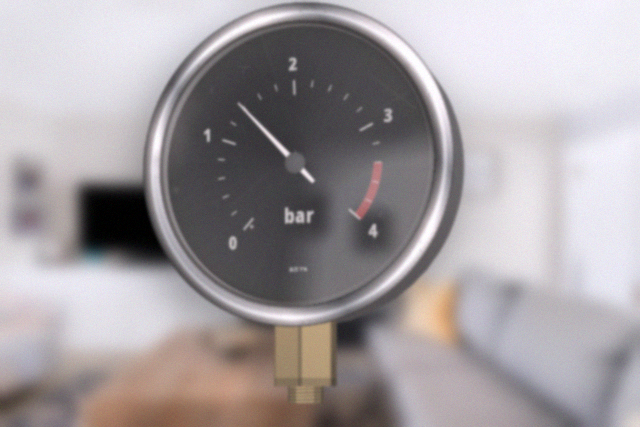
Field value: 1.4 bar
